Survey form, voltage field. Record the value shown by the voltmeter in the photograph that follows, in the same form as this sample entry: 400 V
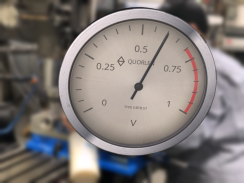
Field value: 0.6 V
